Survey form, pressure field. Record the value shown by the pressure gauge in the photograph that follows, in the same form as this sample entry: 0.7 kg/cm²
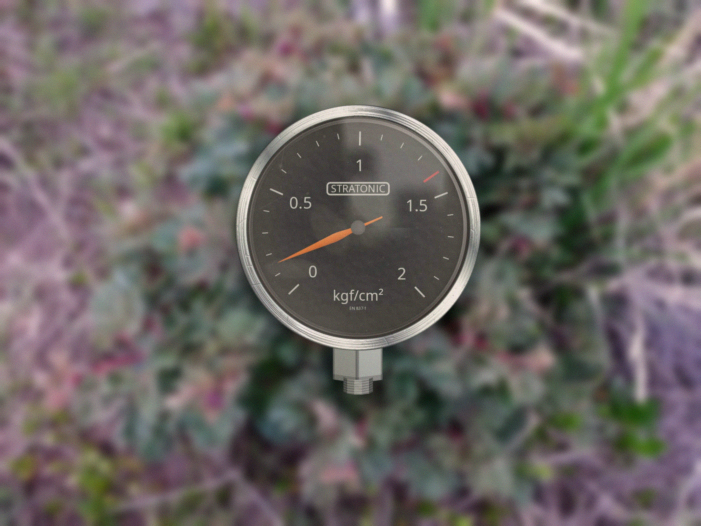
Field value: 0.15 kg/cm²
